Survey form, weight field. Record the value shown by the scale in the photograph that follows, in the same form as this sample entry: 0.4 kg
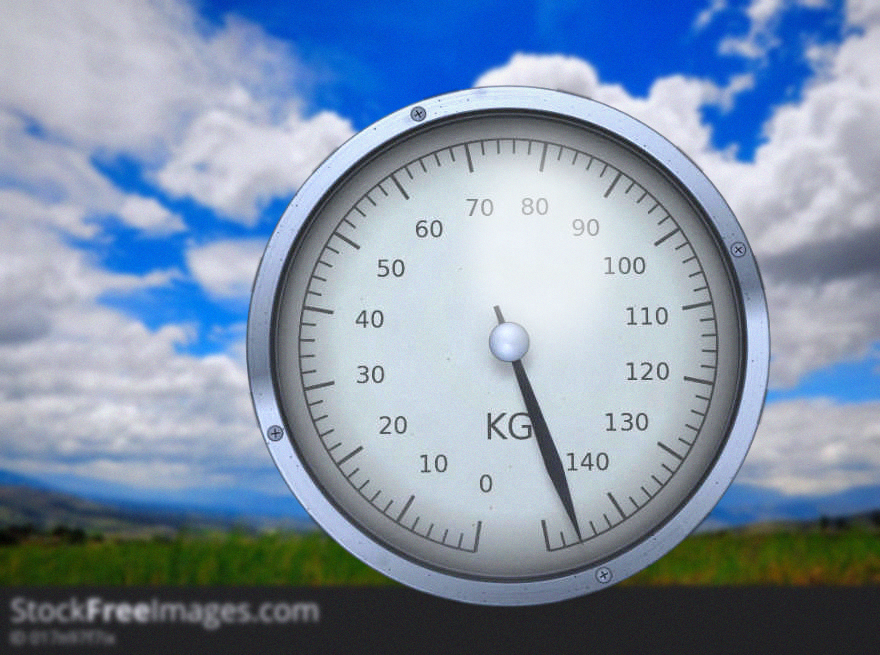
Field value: 146 kg
